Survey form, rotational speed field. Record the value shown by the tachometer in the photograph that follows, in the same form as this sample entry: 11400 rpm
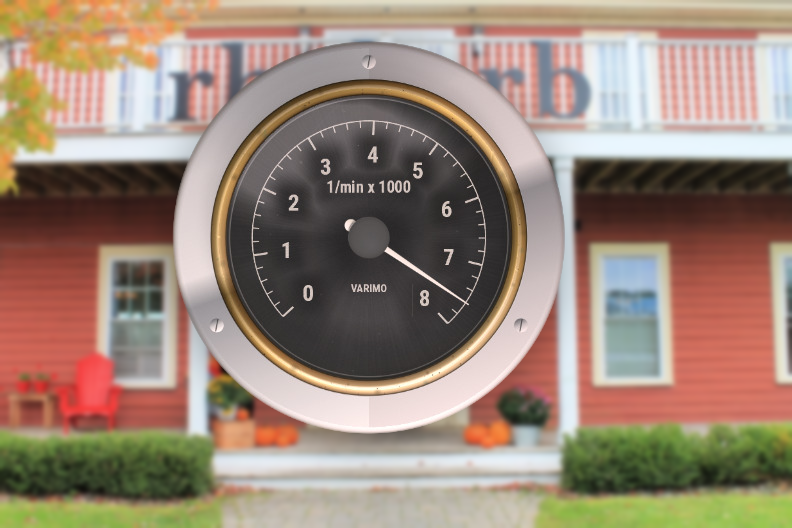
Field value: 7600 rpm
